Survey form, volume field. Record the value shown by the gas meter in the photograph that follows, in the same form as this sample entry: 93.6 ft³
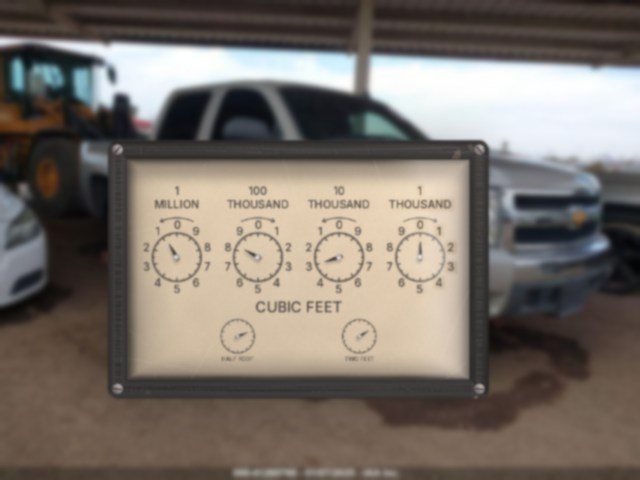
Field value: 83000 ft³
